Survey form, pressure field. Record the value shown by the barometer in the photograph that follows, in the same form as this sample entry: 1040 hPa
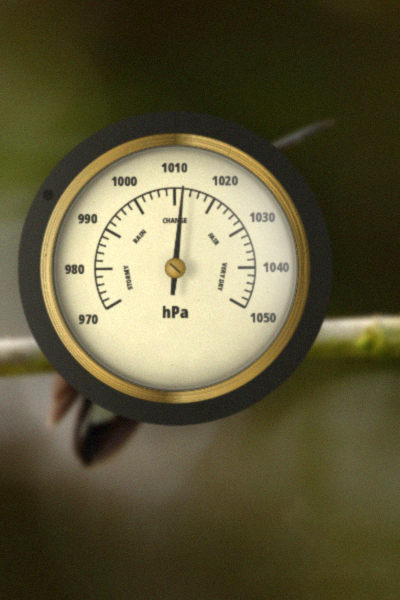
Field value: 1012 hPa
